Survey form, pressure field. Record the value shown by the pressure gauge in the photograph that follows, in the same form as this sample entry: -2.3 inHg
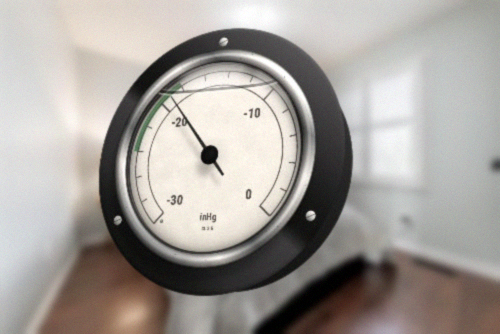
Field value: -19 inHg
